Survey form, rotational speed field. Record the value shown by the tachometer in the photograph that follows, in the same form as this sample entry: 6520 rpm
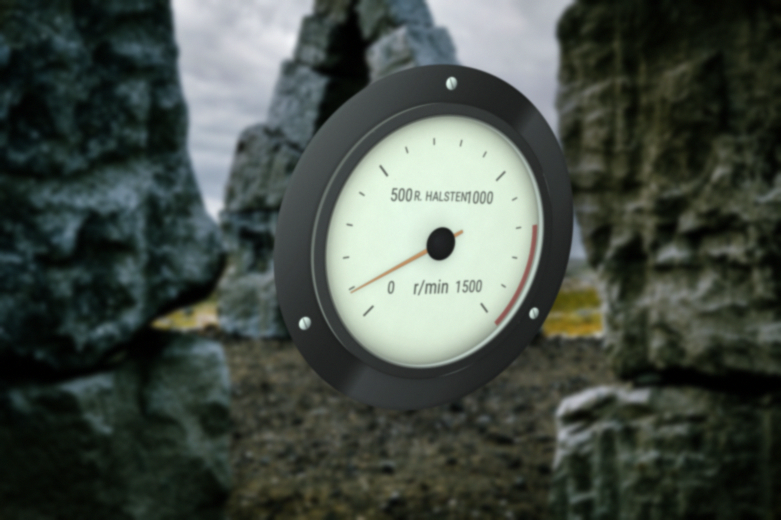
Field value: 100 rpm
